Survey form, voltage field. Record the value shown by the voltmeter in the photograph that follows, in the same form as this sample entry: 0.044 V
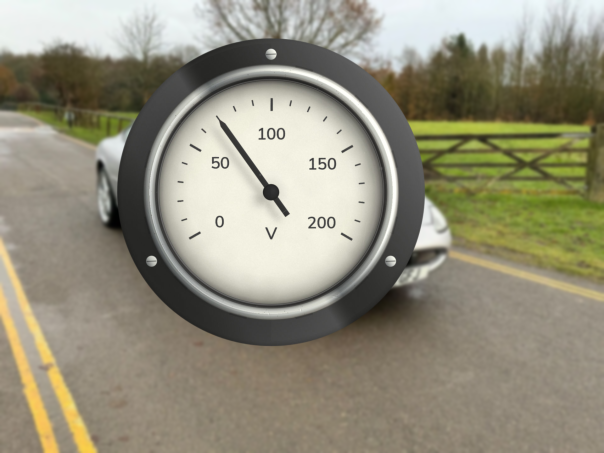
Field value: 70 V
